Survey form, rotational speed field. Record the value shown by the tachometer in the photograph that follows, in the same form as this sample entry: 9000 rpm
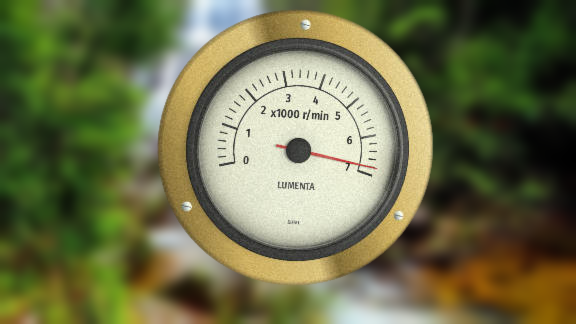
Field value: 6800 rpm
